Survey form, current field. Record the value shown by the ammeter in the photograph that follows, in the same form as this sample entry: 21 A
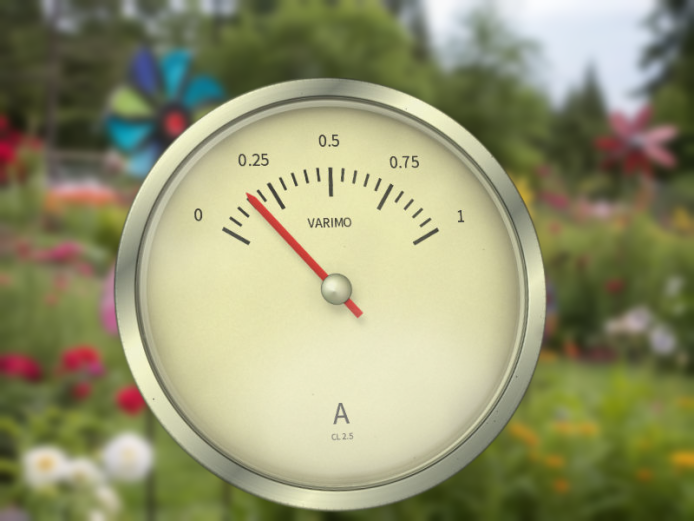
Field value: 0.15 A
